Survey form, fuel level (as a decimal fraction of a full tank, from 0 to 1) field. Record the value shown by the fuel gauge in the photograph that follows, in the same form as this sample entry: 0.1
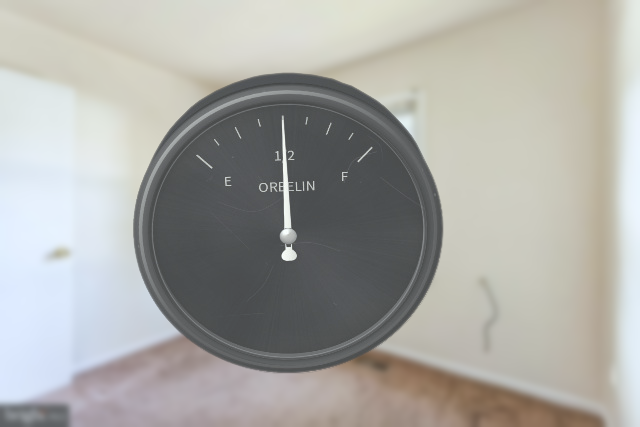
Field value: 0.5
